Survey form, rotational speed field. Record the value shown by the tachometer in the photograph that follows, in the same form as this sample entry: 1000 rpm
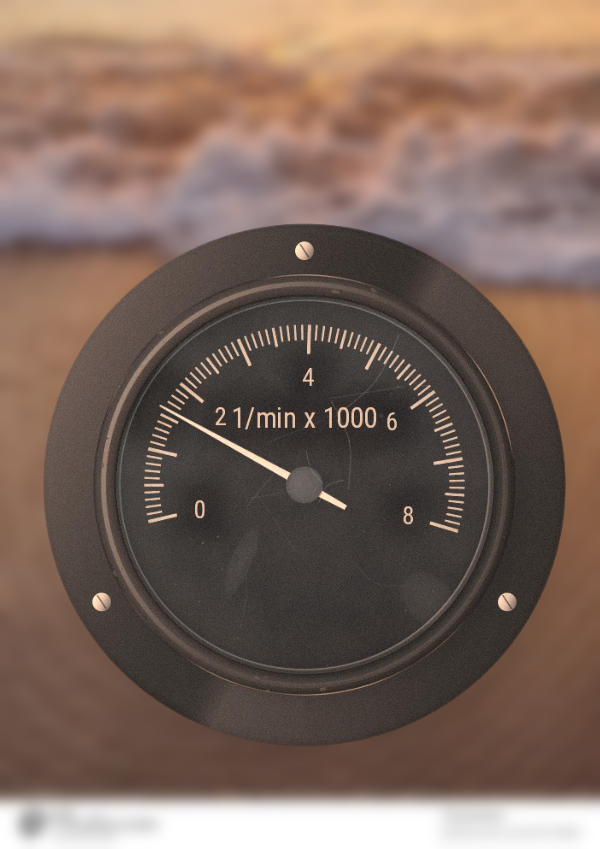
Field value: 1600 rpm
